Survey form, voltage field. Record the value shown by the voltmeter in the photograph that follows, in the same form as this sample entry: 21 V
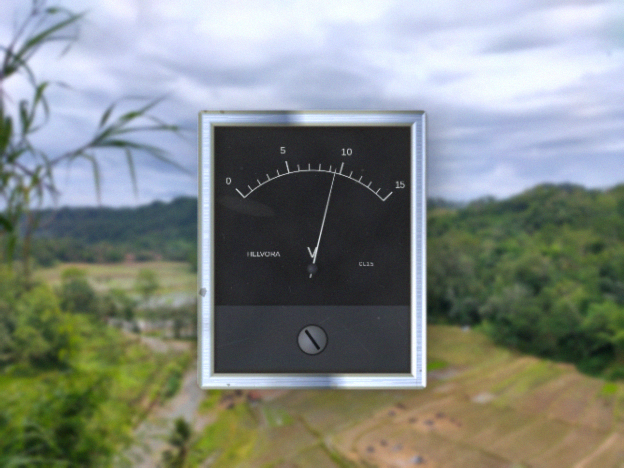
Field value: 9.5 V
